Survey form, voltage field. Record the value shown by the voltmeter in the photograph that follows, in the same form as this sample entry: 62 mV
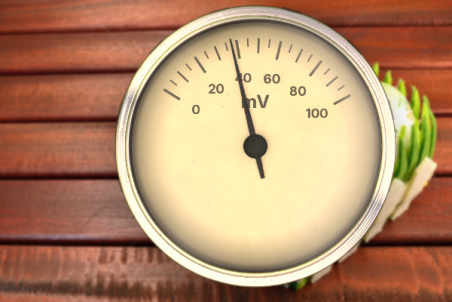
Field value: 37.5 mV
